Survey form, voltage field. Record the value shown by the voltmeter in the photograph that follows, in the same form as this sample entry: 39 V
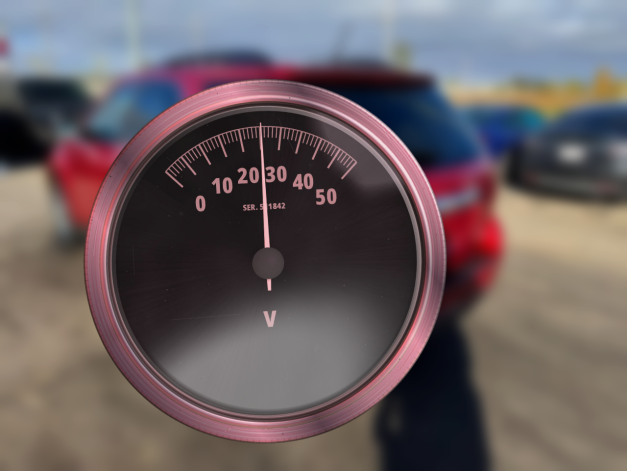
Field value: 25 V
